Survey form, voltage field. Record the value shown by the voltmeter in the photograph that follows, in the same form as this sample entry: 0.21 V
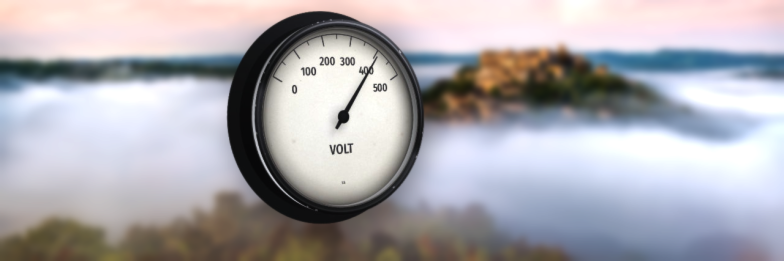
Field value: 400 V
